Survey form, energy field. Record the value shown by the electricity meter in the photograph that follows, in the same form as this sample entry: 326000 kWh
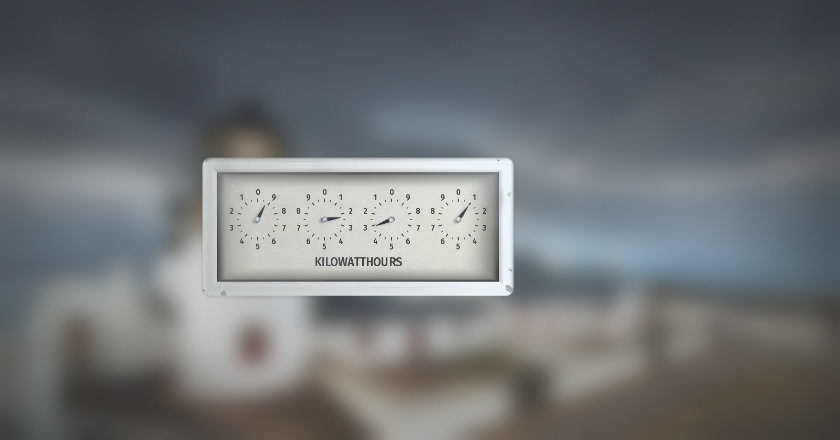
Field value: 9231 kWh
